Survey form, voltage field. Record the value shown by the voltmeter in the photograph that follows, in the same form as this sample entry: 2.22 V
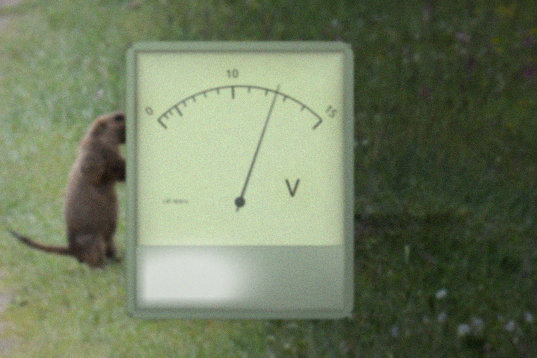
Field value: 12.5 V
